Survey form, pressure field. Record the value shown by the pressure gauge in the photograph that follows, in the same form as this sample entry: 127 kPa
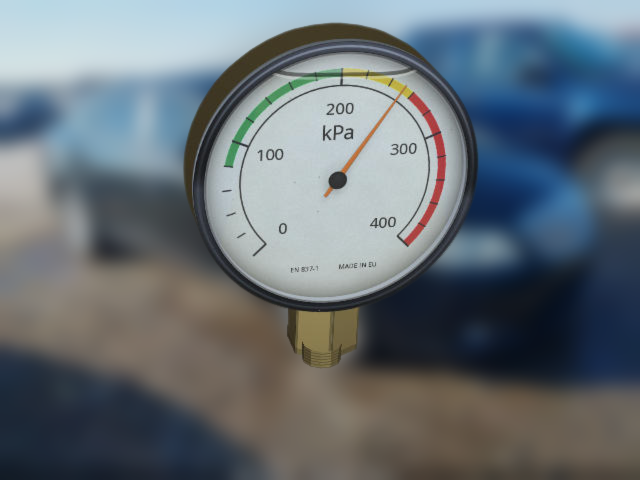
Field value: 250 kPa
